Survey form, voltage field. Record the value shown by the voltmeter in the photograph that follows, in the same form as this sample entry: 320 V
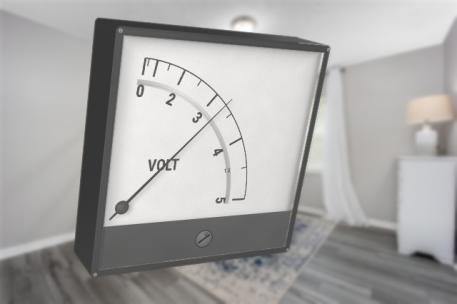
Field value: 3.25 V
